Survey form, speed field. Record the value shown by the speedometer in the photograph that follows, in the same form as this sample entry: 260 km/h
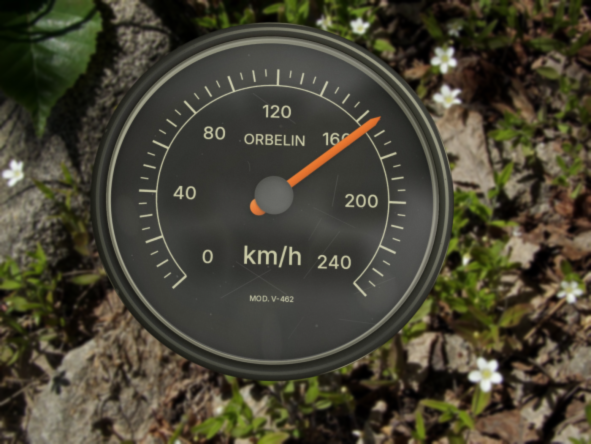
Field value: 165 km/h
